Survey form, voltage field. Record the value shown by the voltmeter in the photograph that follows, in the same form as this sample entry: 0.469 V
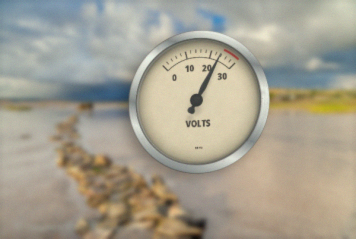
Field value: 24 V
